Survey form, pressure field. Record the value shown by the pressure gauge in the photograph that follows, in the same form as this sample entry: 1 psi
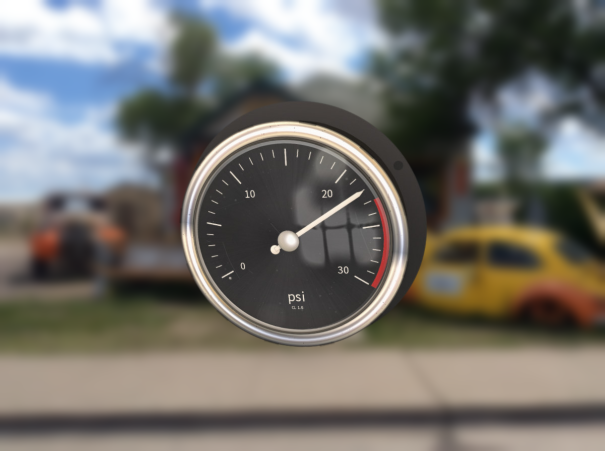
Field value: 22 psi
